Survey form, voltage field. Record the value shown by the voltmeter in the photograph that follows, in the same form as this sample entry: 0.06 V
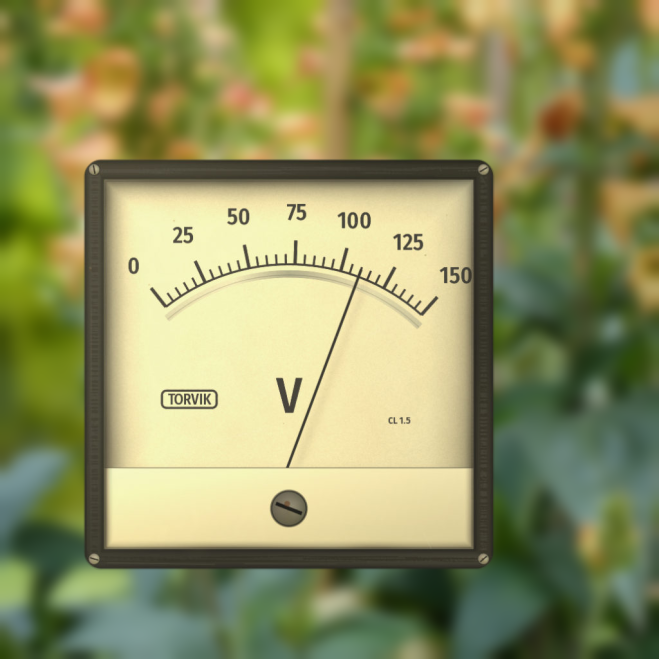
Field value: 110 V
